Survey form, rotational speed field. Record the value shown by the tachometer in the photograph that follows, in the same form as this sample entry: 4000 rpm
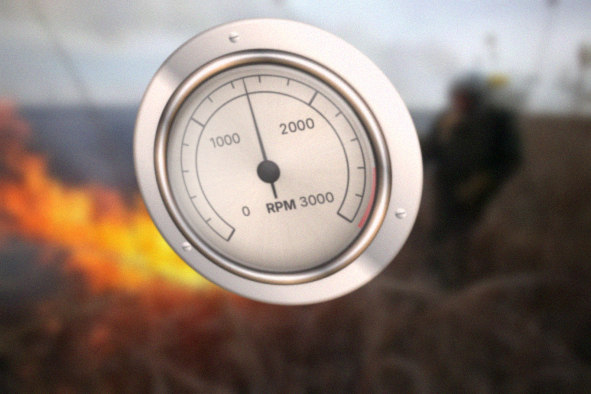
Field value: 1500 rpm
